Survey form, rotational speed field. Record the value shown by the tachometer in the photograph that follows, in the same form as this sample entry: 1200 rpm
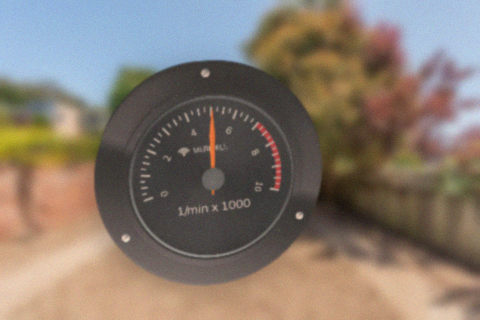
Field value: 5000 rpm
